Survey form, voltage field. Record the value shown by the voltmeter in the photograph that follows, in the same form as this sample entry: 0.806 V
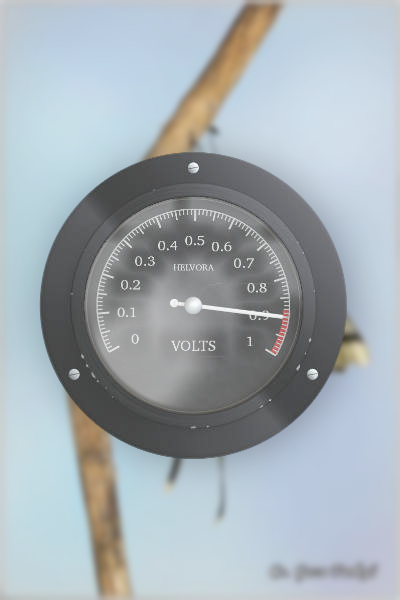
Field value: 0.9 V
